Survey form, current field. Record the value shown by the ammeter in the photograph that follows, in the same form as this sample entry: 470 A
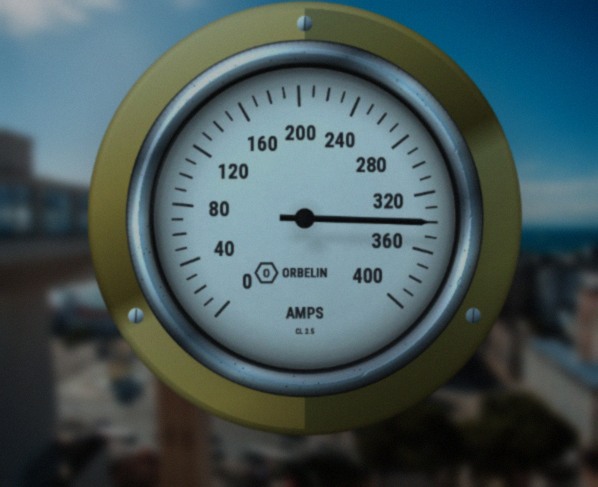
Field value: 340 A
